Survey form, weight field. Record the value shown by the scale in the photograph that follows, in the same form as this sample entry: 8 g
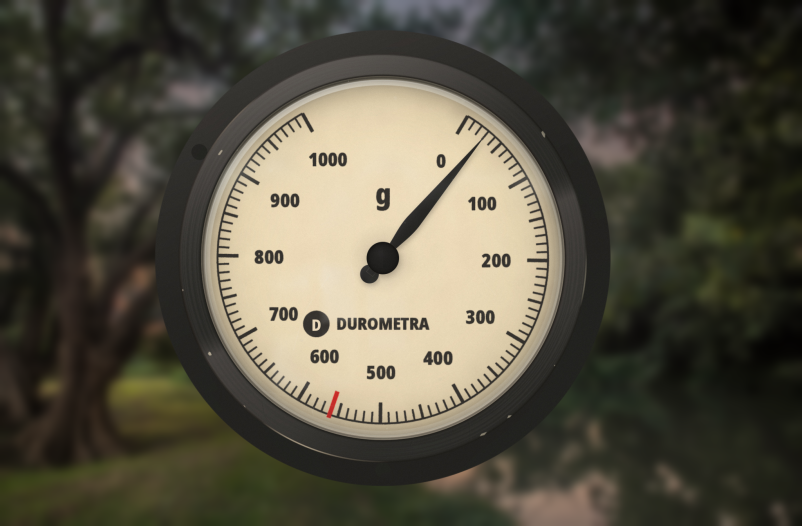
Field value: 30 g
